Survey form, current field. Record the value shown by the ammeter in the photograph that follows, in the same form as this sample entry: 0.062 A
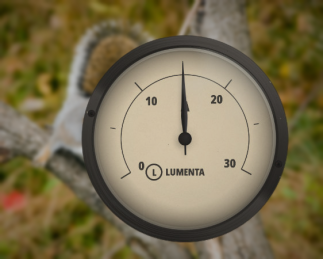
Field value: 15 A
